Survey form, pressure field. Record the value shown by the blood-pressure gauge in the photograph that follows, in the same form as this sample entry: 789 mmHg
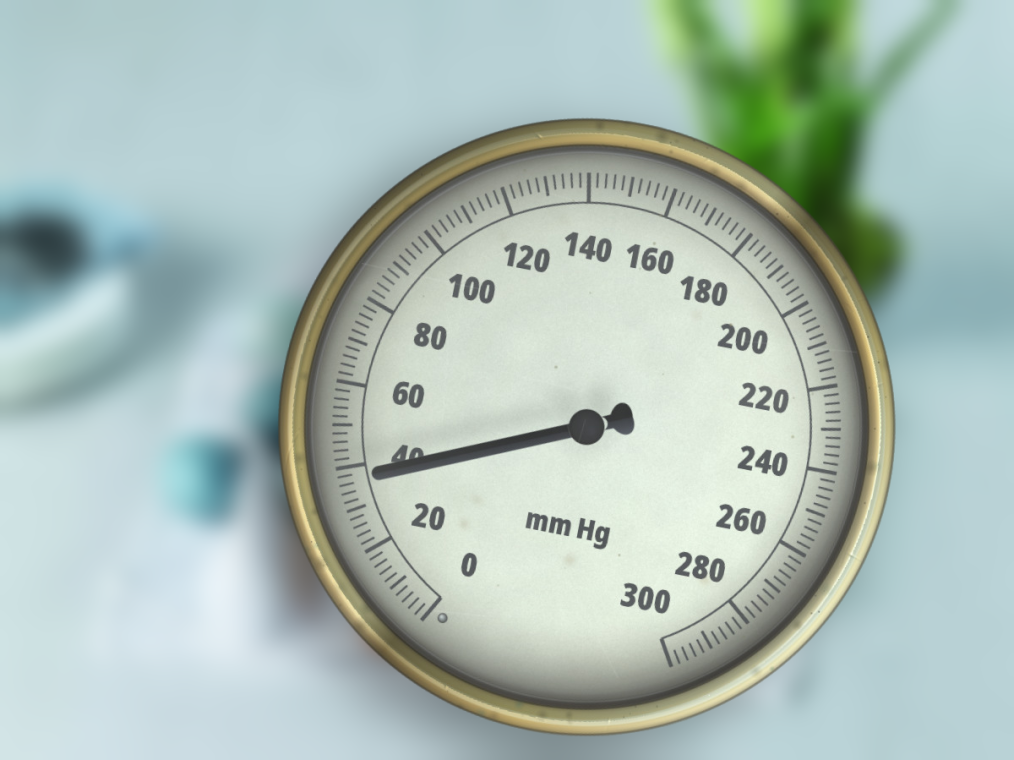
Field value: 37 mmHg
